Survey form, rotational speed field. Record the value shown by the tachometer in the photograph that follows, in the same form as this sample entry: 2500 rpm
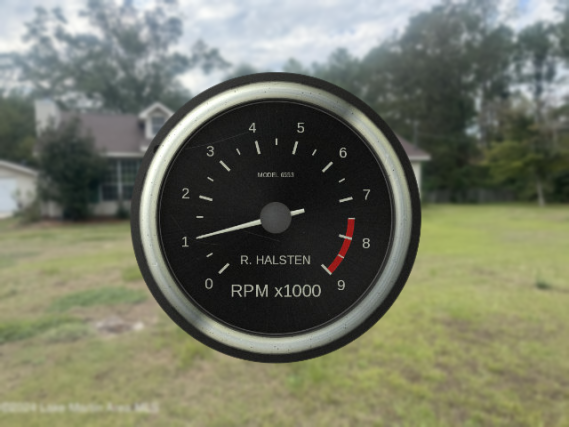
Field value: 1000 rpm
